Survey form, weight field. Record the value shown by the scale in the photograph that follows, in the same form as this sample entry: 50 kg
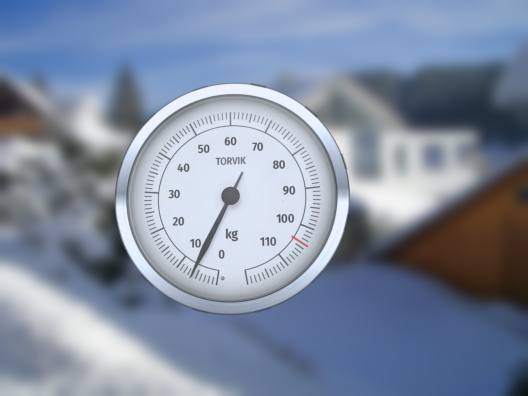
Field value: 6 kg
